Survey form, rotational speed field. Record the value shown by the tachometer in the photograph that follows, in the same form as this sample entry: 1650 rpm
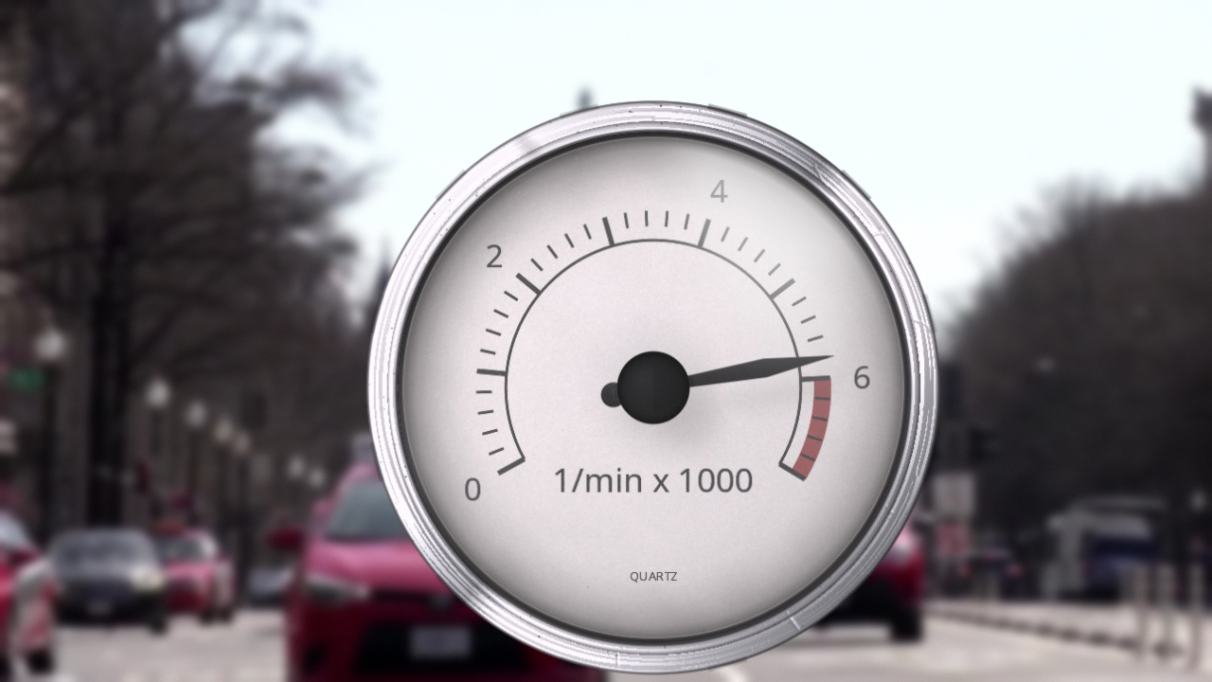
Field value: 5800 rpm
